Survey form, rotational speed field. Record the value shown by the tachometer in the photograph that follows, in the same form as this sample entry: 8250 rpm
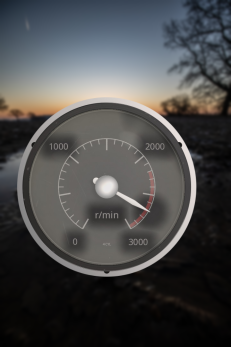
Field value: 2700 rpm
